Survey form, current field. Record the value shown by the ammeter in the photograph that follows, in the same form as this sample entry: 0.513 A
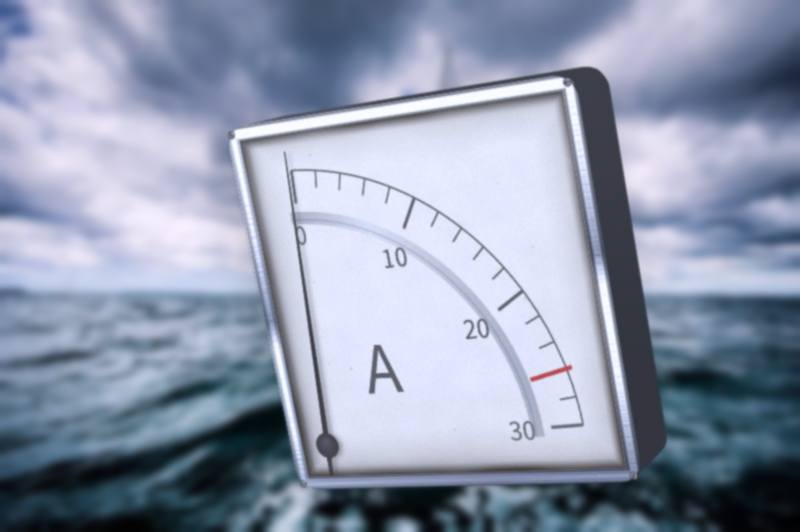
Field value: 0 A
